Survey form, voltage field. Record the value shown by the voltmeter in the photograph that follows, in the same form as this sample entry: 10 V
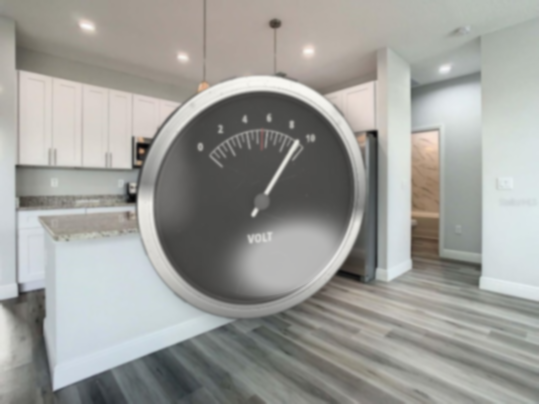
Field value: 9 V
